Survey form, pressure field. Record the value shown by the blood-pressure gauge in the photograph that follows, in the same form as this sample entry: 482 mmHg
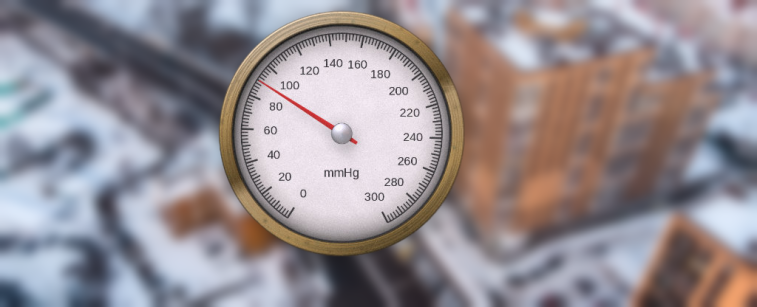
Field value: 90 mmHg
